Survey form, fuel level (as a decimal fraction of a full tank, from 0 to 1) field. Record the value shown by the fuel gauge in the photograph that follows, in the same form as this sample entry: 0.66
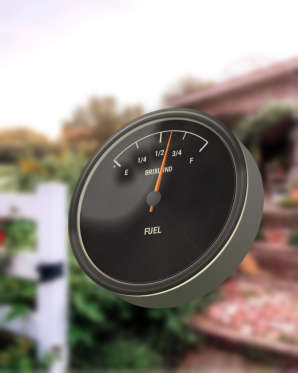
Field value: 0.625
